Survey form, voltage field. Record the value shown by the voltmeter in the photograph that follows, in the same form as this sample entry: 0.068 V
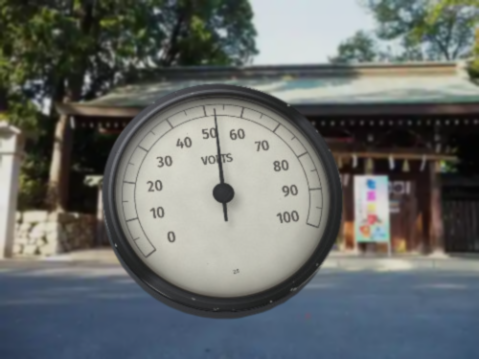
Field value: 52.5 V
